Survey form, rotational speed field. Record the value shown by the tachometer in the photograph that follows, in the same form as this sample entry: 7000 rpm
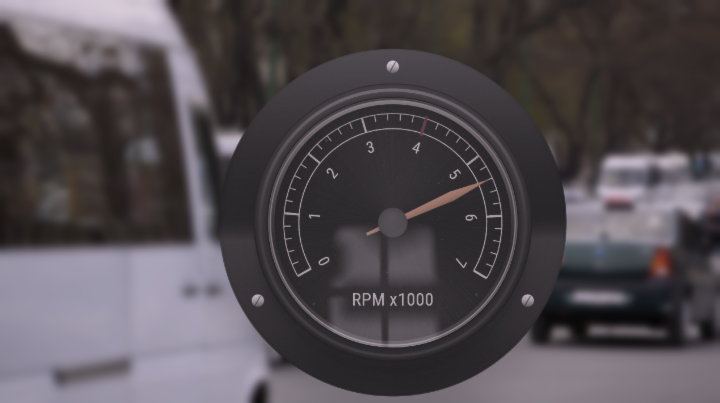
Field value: 5400 rpm
